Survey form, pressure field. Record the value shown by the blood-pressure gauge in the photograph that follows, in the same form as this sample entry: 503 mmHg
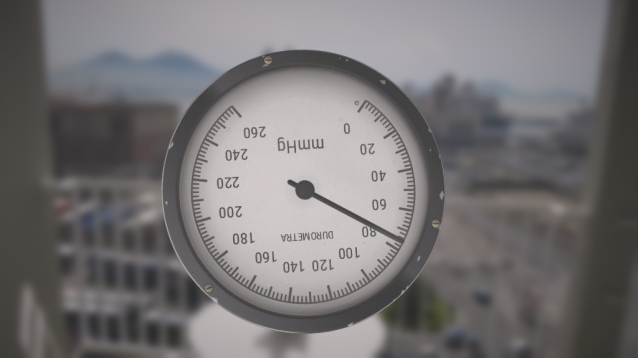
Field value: 76 mmHg
